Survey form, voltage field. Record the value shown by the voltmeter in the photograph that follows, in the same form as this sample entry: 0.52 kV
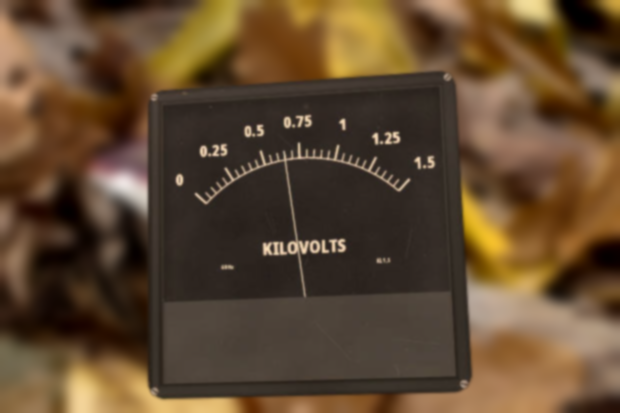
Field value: 0.65 kV
